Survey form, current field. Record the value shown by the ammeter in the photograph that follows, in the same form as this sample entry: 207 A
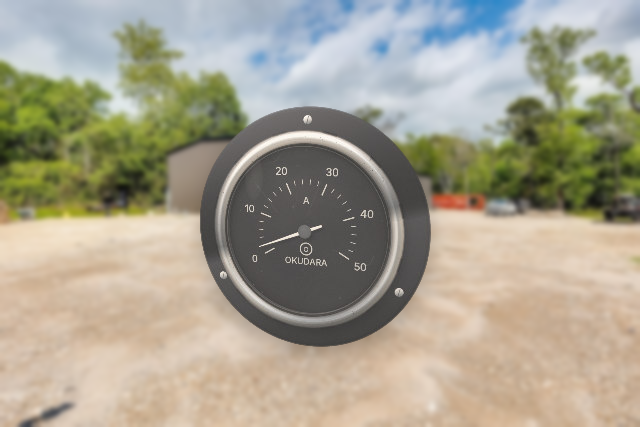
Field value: 2 A
